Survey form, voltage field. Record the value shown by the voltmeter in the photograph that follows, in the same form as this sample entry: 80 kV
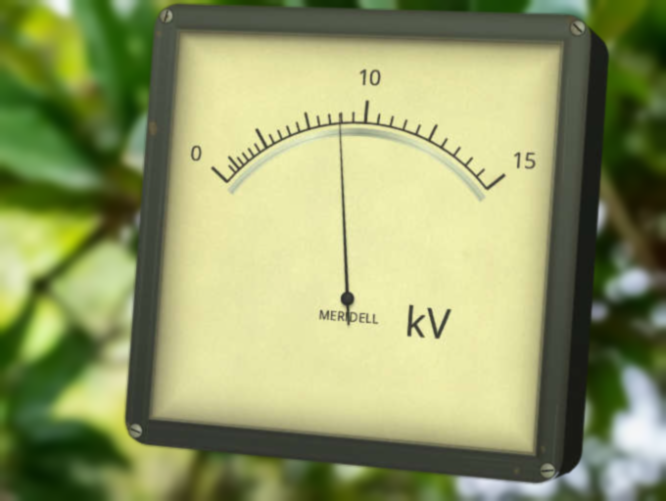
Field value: 9 kV
